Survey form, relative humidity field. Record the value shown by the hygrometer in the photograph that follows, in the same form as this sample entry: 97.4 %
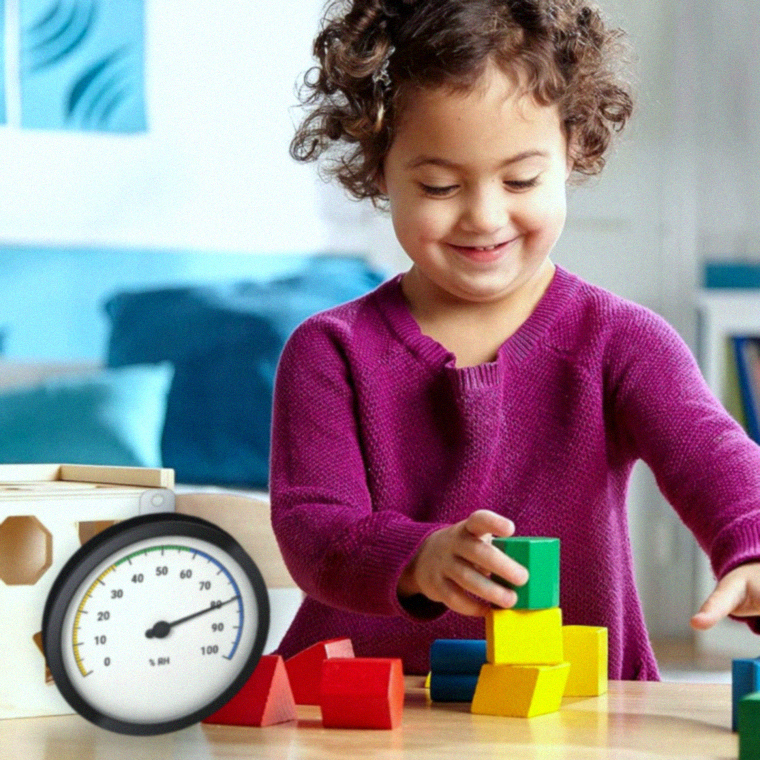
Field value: 80 %
